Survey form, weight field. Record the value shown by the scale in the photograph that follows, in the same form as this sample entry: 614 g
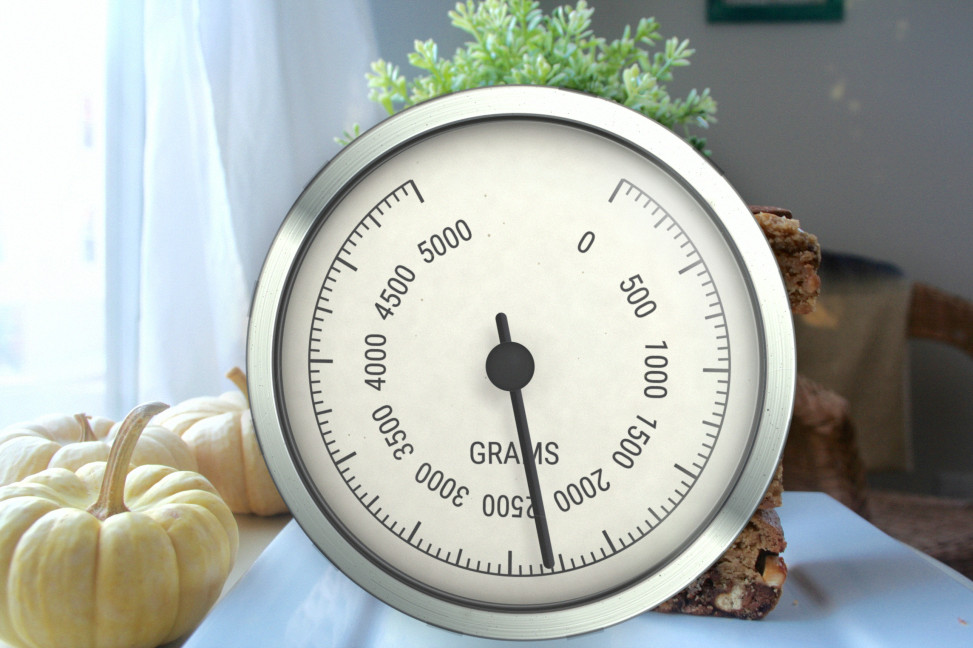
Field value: 2300 g
